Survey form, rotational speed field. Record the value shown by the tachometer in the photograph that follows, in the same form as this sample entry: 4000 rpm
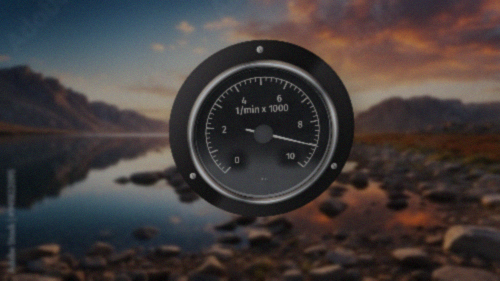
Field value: 9000 rpm
